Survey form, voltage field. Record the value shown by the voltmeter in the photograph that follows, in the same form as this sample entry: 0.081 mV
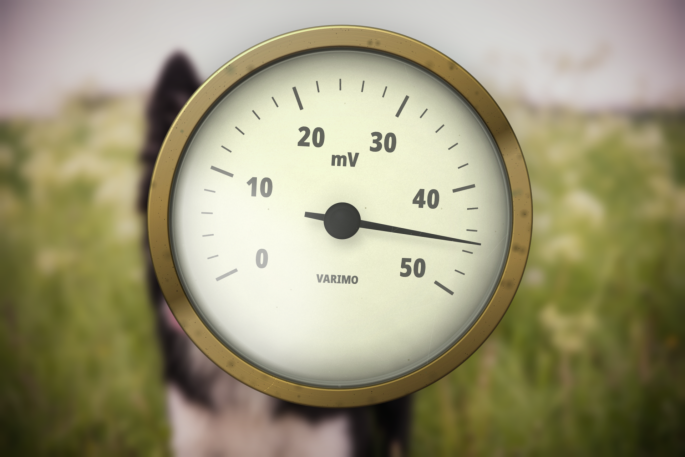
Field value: 45 mV
